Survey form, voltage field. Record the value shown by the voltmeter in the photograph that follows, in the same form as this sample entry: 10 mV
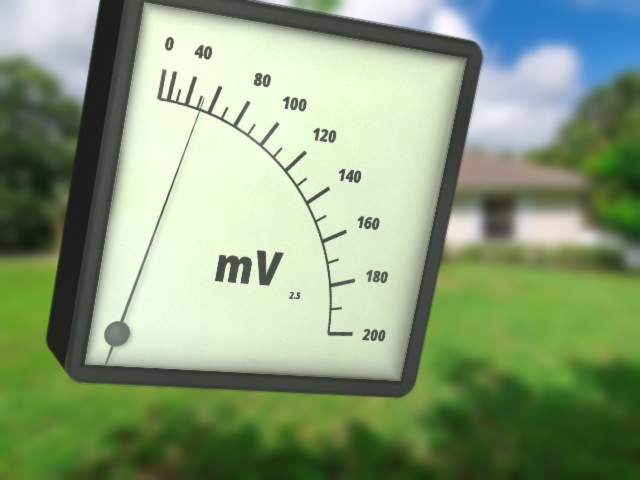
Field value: 50 mV
